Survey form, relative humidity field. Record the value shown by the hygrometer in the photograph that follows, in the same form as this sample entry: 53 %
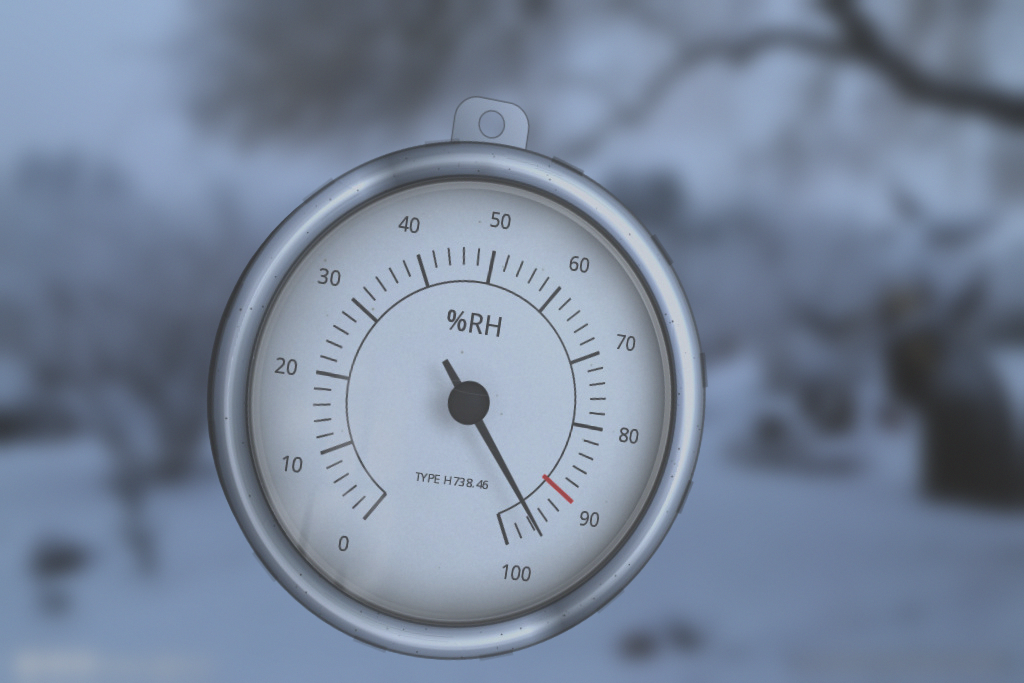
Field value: 96 %
